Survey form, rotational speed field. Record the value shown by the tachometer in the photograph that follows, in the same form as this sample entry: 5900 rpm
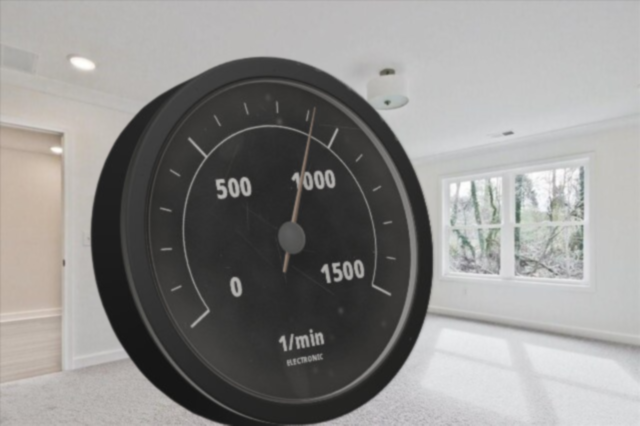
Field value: 900 rpm
